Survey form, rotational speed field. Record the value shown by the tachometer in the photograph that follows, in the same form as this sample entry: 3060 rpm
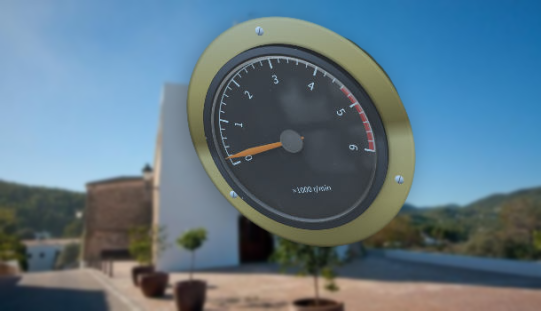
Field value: 200 rpm
